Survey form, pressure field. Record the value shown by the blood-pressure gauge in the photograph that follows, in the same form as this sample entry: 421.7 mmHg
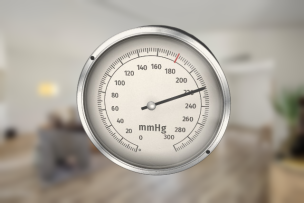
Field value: 220 mmHg
